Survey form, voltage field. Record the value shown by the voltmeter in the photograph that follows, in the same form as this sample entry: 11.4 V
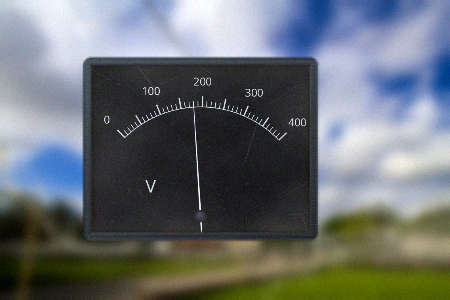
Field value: 180 V
